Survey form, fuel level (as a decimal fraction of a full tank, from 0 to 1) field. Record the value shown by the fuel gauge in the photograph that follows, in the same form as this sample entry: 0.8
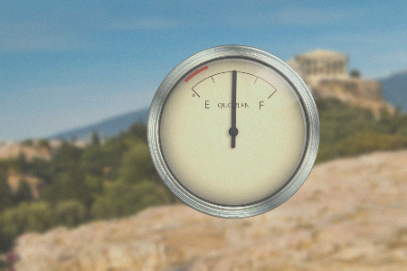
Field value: 0.5
